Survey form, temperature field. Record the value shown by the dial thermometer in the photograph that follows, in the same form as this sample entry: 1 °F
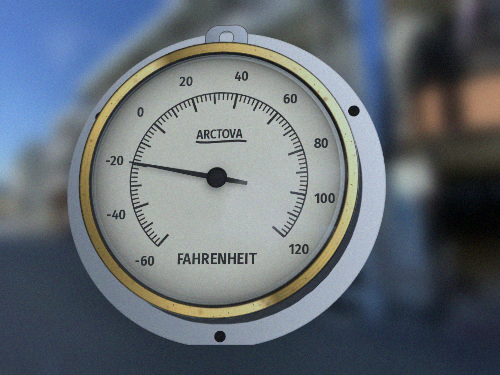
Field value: -20 °F
